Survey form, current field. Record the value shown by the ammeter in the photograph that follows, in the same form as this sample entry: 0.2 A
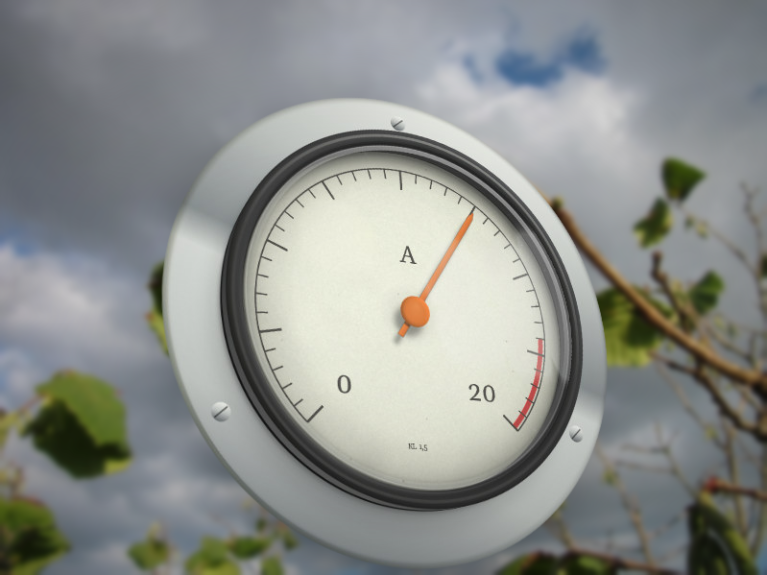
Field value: 12.5 A
